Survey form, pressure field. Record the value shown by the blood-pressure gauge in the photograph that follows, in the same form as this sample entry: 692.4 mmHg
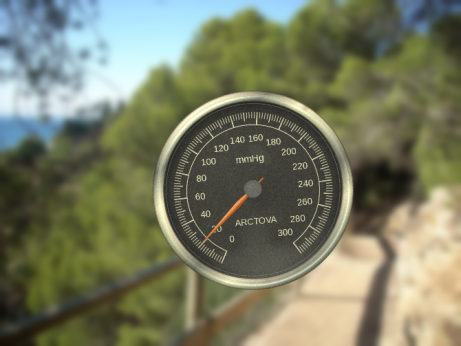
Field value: 20 mmHg
